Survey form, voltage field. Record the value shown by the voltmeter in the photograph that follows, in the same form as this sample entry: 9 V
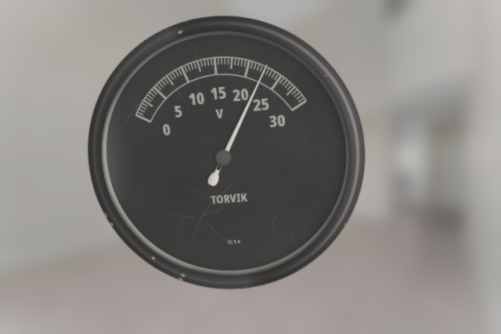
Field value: 22.5 V
